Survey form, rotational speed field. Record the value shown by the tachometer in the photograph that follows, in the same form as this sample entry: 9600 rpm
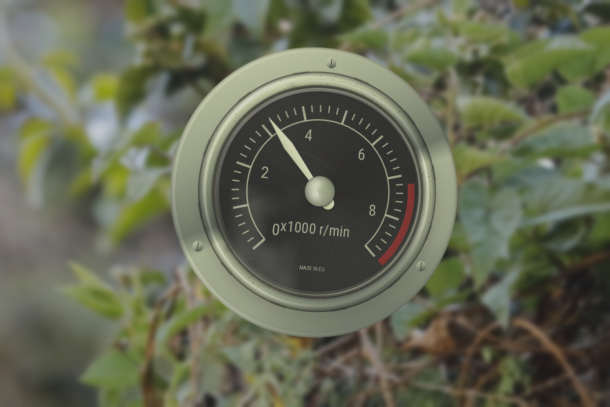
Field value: 3200 rpm
